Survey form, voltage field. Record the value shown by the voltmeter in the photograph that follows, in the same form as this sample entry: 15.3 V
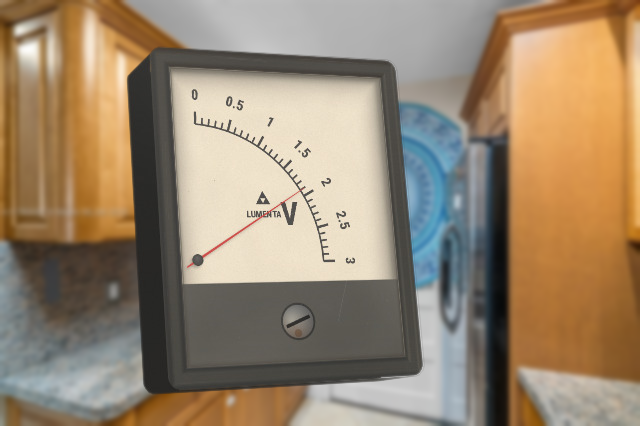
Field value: 1.9 V
